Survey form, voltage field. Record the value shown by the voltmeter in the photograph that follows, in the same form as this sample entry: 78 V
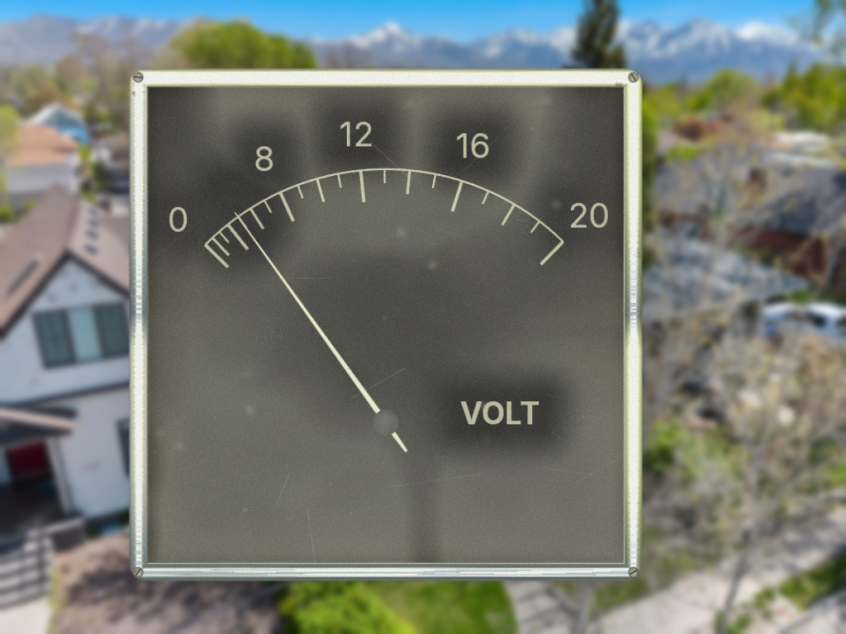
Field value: 5 V
